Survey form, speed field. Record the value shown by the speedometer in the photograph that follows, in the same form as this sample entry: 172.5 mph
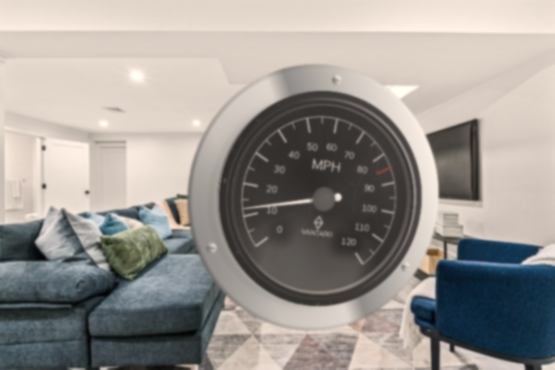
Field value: 12.5 mph
